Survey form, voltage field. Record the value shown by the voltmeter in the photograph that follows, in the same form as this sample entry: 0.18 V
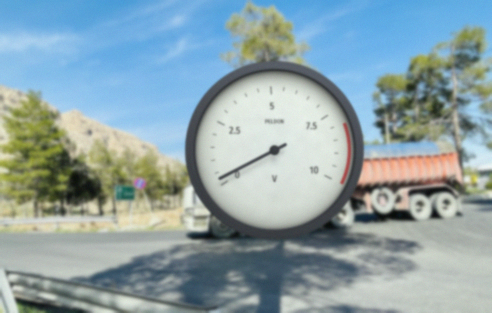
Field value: 0.25 V
